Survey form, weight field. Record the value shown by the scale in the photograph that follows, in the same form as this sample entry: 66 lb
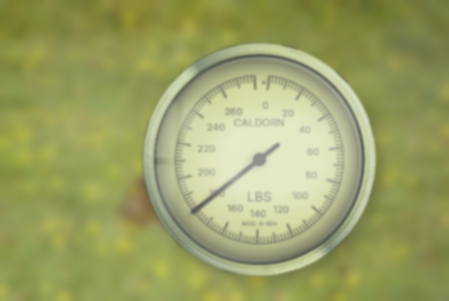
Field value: 180 lb
